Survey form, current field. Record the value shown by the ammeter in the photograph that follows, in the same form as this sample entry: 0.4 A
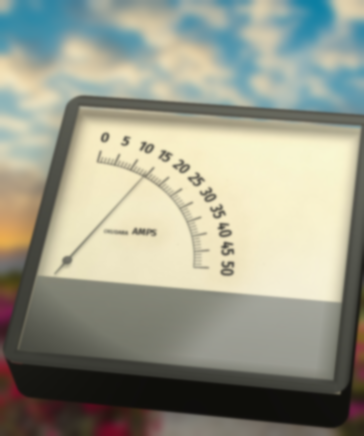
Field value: 15 A
